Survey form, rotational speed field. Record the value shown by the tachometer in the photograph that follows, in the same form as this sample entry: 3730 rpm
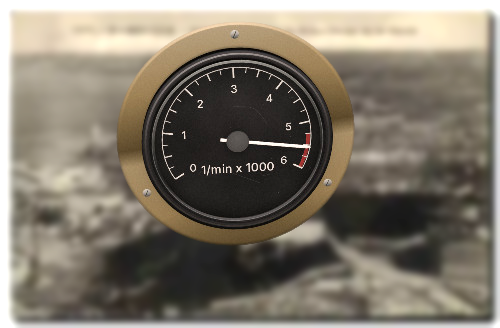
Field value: 5500 rpm
